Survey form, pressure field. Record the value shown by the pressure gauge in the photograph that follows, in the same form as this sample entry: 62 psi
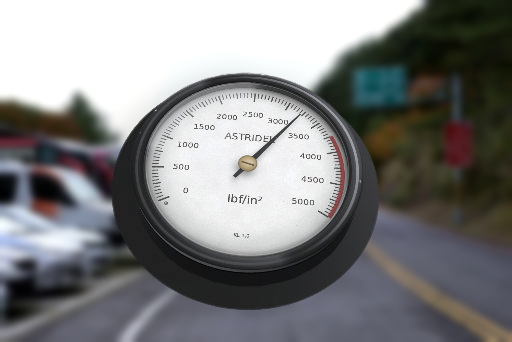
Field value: 3250 psi
